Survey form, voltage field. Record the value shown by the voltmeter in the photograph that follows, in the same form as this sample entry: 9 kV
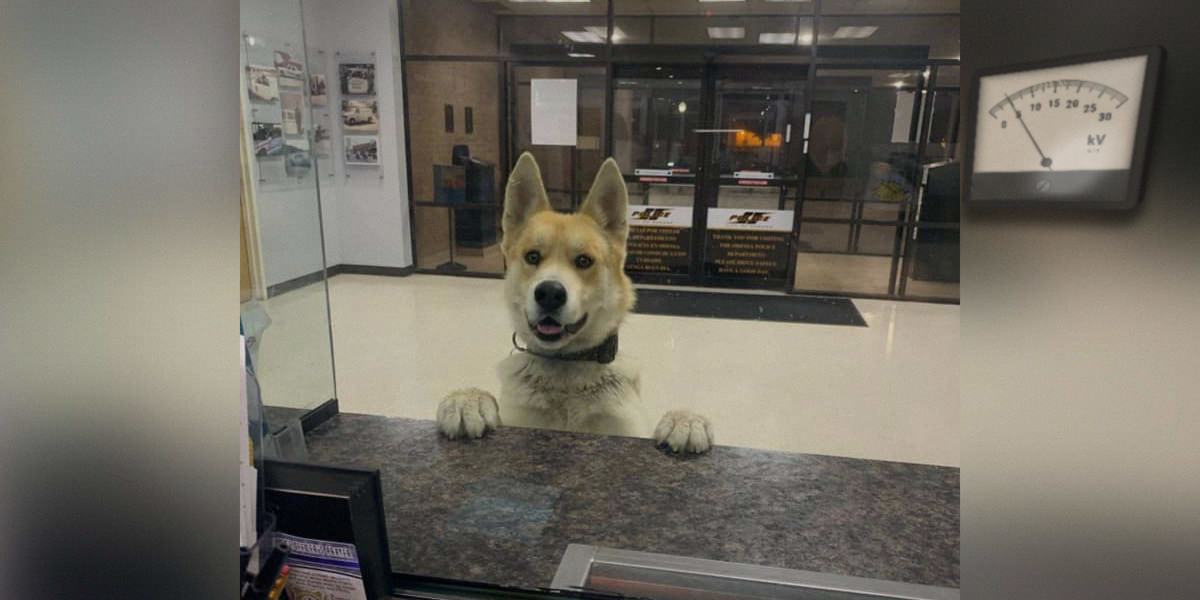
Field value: 5 kV
